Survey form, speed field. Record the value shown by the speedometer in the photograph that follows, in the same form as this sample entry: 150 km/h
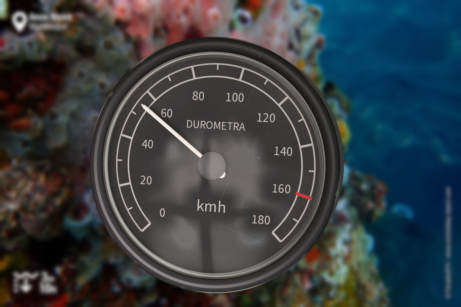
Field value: 55 km/h
